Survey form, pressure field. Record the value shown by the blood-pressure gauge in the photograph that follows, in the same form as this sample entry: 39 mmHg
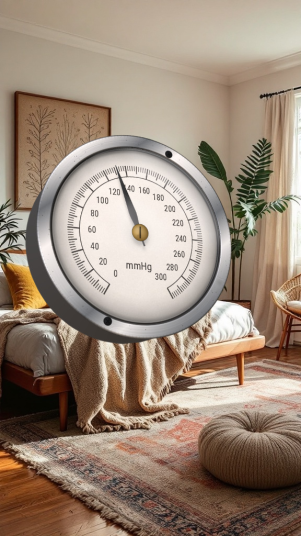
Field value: 130 mmHg
